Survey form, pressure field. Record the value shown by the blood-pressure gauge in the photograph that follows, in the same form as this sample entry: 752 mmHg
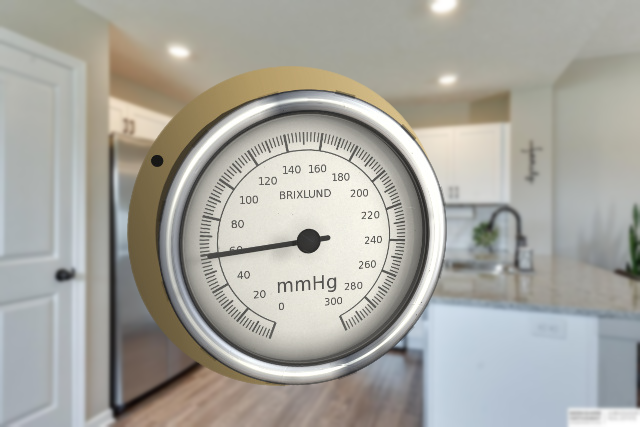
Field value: 60 mmHg
